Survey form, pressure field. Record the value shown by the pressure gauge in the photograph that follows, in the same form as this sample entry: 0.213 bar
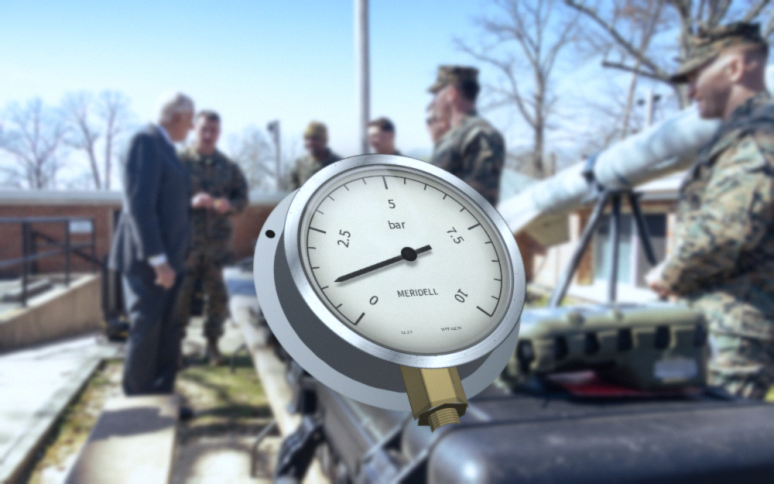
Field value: 1 bar
